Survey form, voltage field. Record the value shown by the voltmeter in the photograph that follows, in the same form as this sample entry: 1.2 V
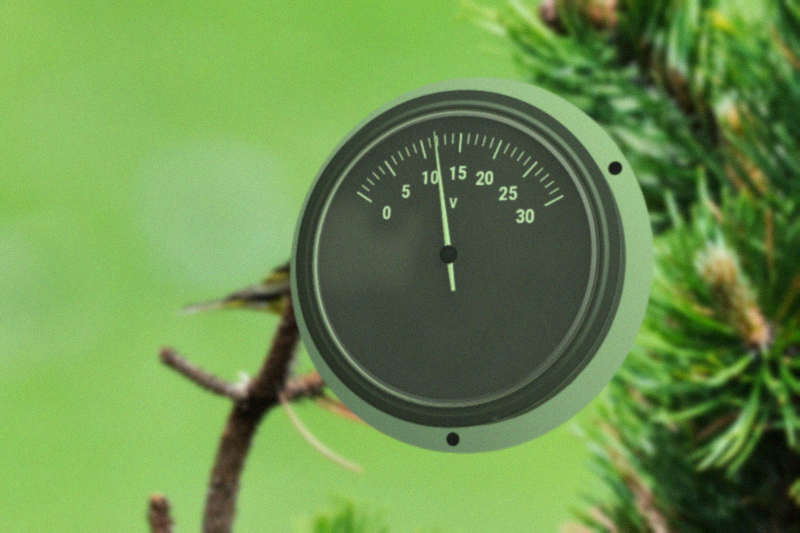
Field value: 12 V
